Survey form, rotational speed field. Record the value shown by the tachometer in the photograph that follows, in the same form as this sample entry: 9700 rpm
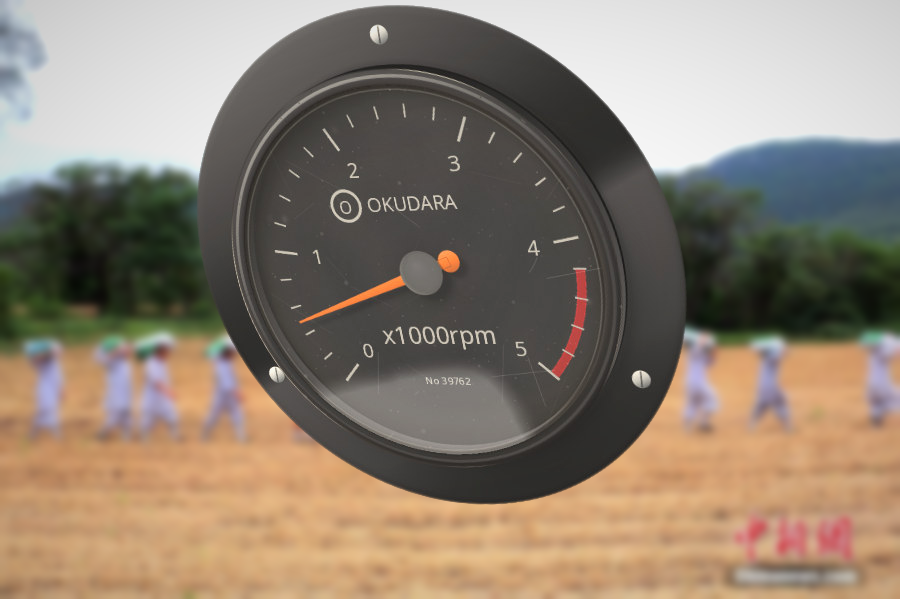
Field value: 500 rpm
